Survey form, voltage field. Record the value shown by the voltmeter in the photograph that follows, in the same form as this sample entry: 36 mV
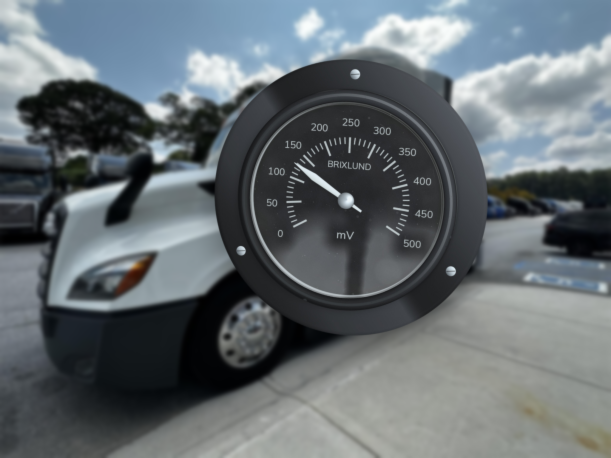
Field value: 130 mV
